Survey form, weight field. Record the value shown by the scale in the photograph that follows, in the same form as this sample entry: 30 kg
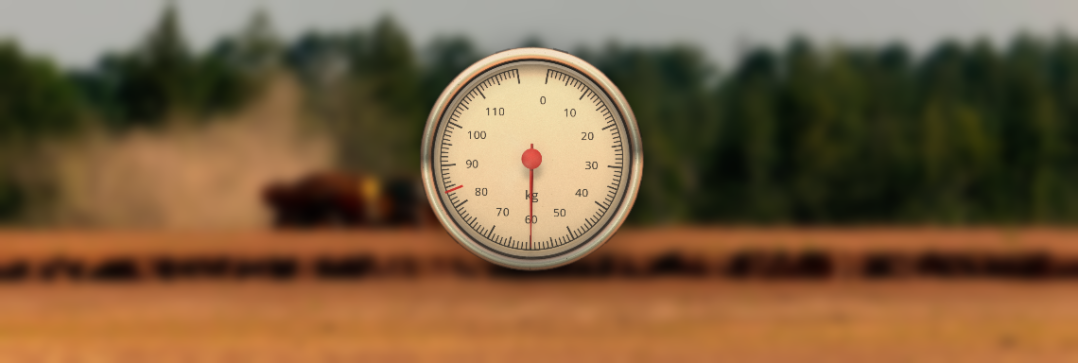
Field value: 60 kg
